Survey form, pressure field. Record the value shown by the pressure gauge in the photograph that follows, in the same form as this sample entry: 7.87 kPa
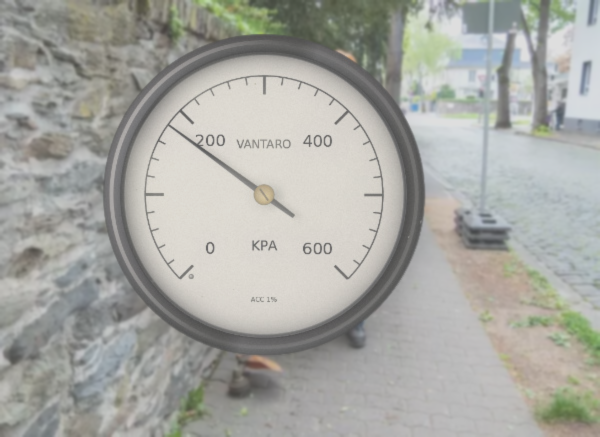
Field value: 180 kPa
